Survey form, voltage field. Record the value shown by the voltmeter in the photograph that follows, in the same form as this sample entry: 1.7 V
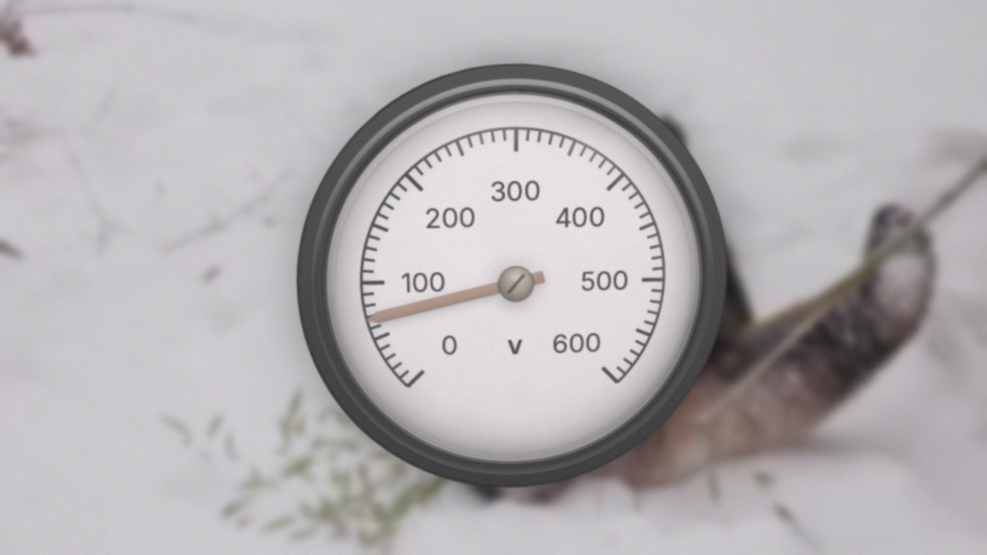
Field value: 70 V
